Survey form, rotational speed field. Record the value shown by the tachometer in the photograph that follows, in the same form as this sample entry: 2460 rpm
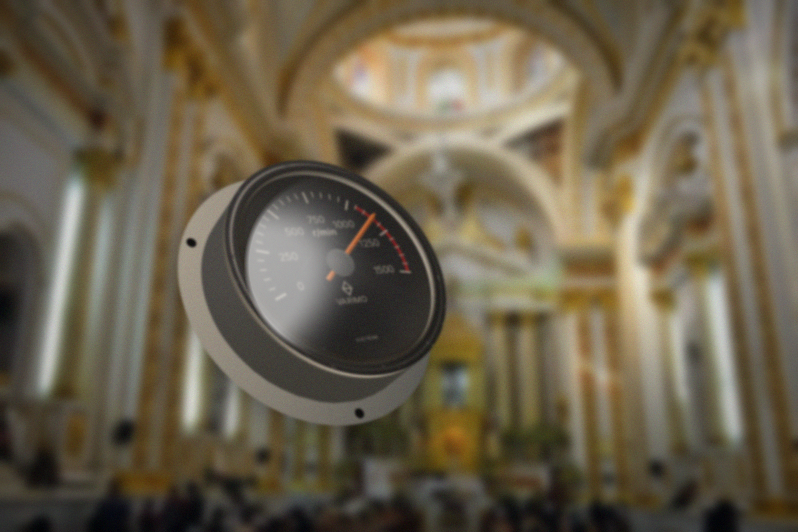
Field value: 1150 rpm
